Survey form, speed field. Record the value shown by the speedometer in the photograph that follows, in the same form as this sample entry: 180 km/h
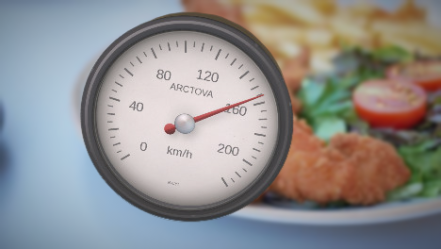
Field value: 155 km/h
